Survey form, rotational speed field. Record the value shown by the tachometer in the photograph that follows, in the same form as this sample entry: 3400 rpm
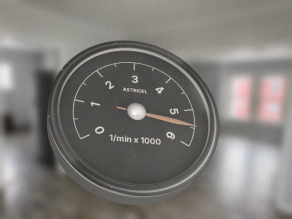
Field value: 5500 rpm
